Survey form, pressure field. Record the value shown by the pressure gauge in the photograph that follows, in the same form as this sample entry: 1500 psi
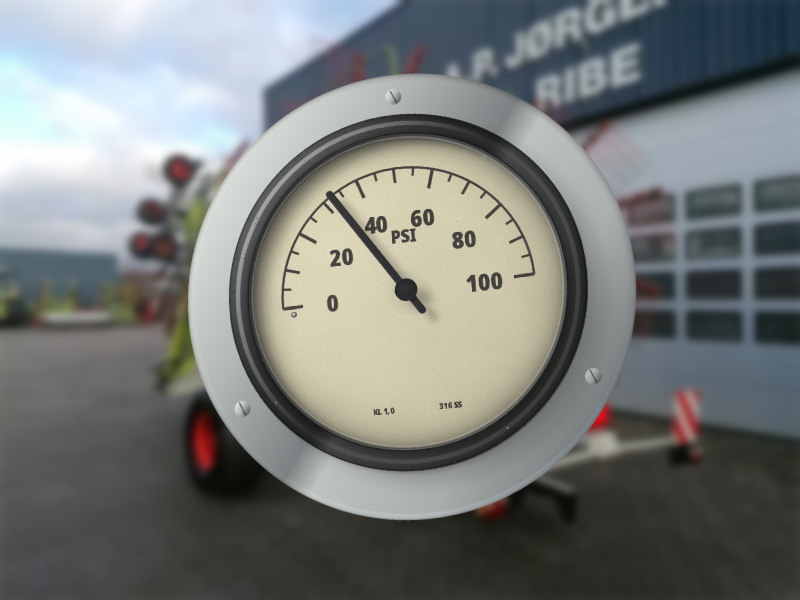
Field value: 32.5 psi
